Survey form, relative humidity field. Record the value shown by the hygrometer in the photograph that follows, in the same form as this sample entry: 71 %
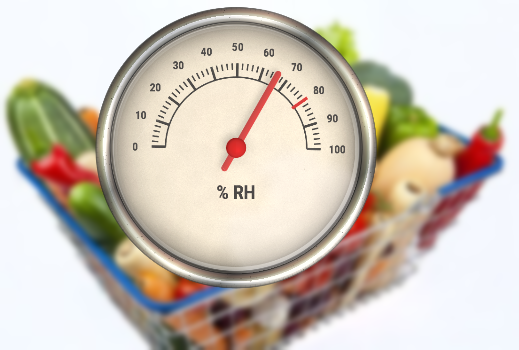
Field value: 66 %
